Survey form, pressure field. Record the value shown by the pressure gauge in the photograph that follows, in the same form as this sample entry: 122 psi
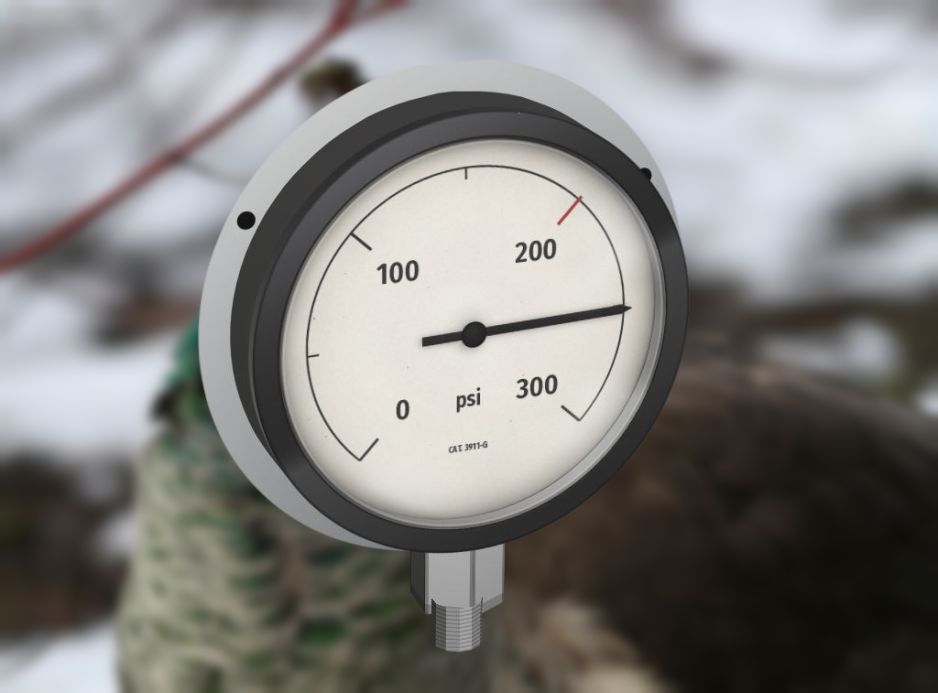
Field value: 250 psi
